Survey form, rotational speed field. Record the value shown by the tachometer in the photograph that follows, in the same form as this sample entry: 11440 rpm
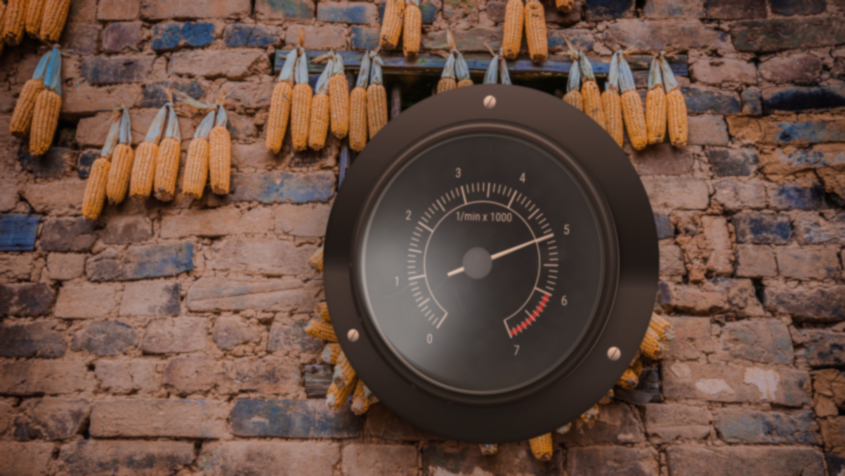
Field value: 5000 rpm
